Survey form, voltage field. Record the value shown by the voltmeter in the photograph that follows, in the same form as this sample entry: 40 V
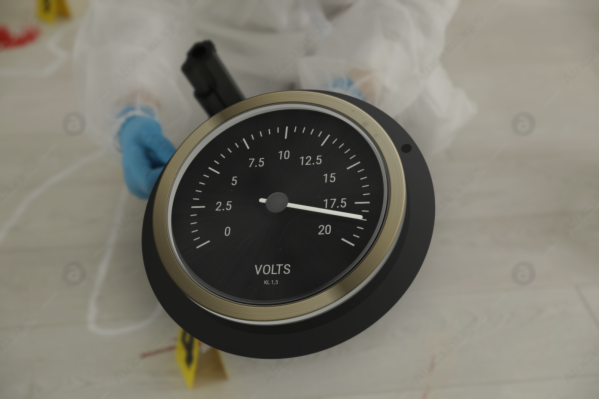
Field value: 18.5 V
